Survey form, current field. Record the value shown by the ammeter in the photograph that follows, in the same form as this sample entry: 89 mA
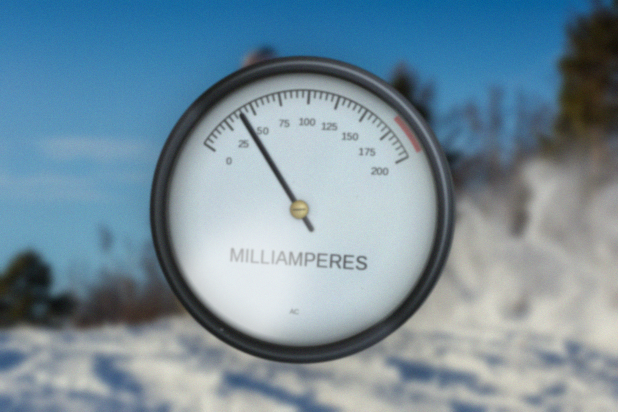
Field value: 40 mA
